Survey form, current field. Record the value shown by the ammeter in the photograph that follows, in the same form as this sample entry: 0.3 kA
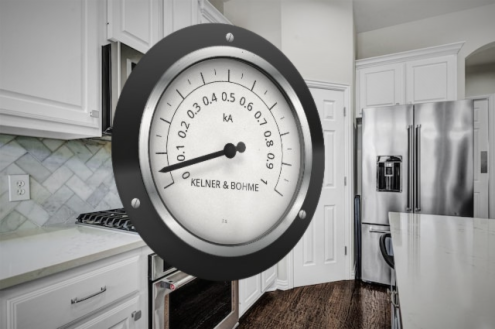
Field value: 0.05 kA
